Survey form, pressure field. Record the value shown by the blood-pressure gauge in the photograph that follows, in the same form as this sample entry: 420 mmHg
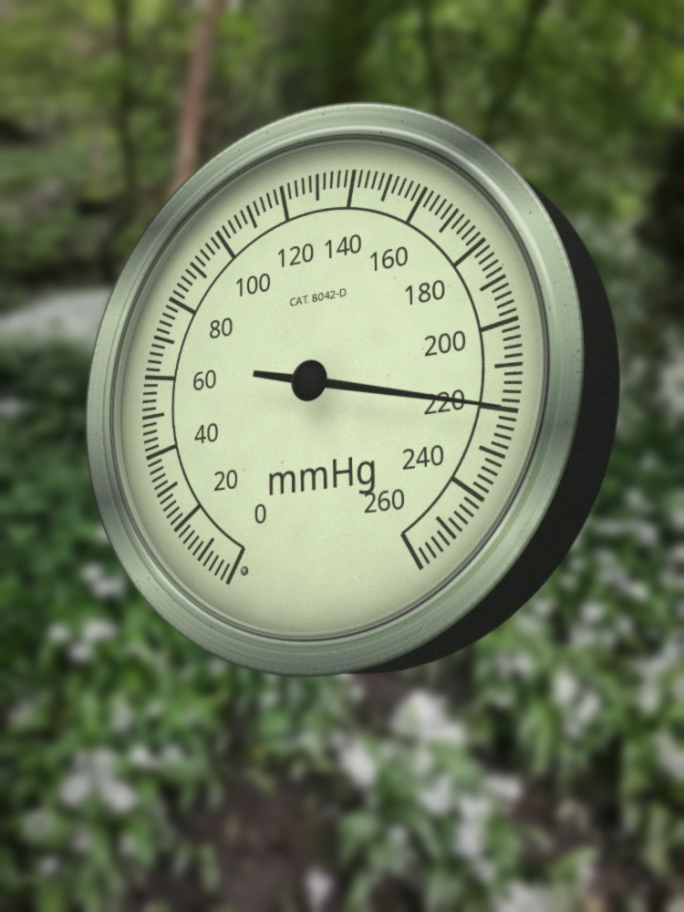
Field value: 220 mmHg
